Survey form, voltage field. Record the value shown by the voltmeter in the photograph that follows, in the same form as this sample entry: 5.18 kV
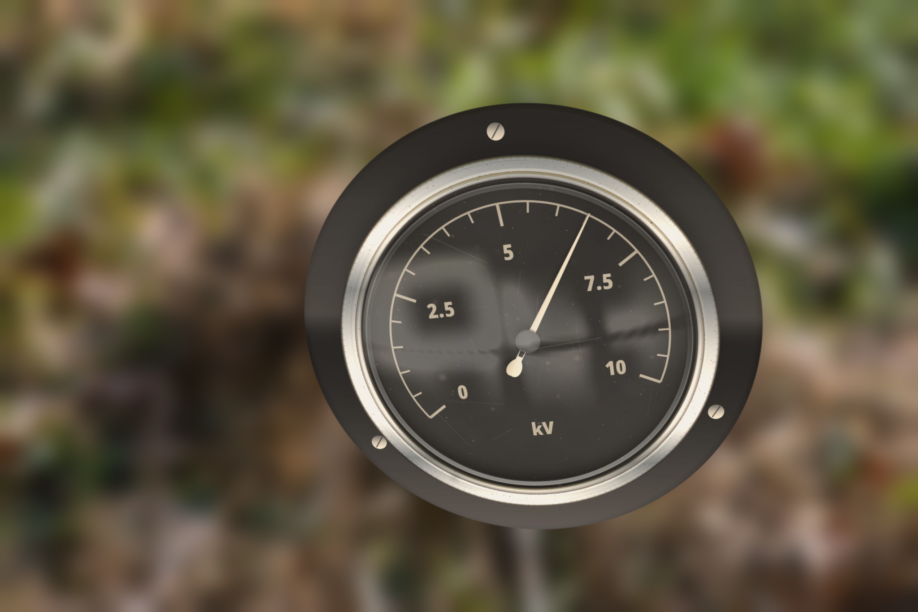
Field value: 6.5 kV
